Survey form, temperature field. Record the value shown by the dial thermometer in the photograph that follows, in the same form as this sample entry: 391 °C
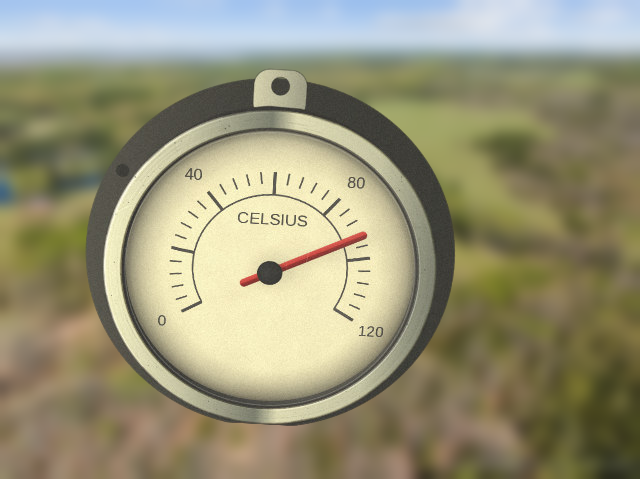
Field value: 92 °C
